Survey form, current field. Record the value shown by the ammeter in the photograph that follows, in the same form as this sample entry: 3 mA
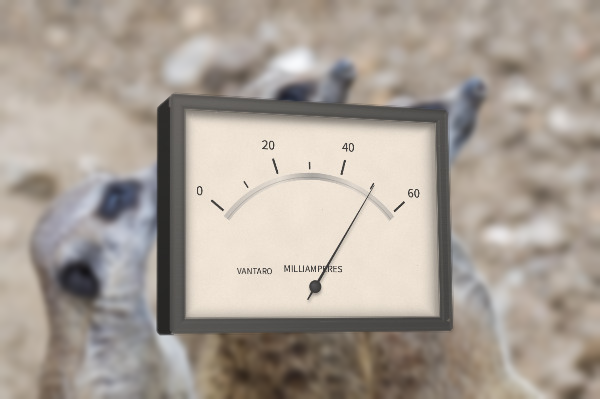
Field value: 50 mA
